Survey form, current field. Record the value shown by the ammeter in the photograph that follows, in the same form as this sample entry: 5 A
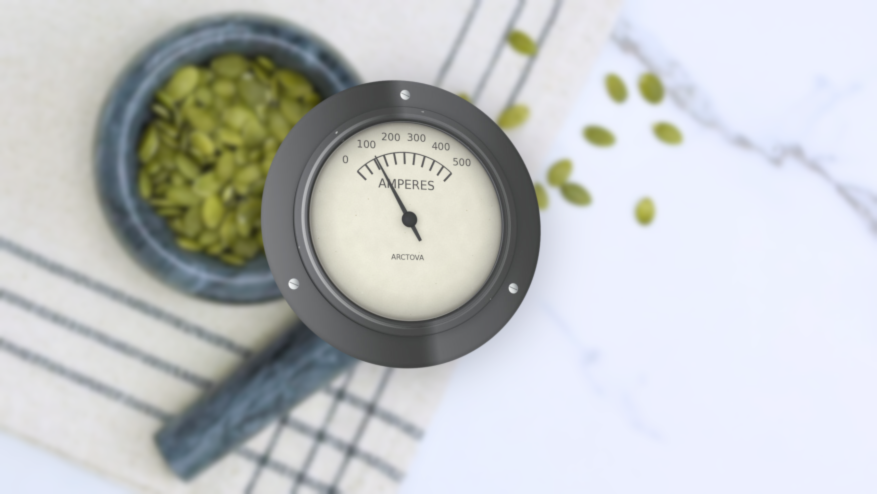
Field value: 100 A
